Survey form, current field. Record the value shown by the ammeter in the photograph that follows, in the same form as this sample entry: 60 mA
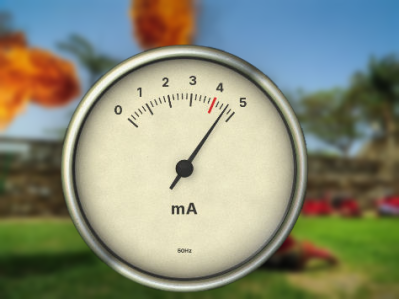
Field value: 4.6 mA
